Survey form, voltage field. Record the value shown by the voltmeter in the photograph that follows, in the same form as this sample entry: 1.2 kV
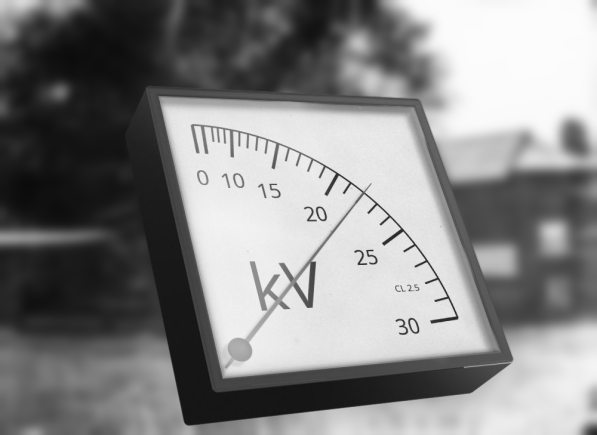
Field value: 22 kV
